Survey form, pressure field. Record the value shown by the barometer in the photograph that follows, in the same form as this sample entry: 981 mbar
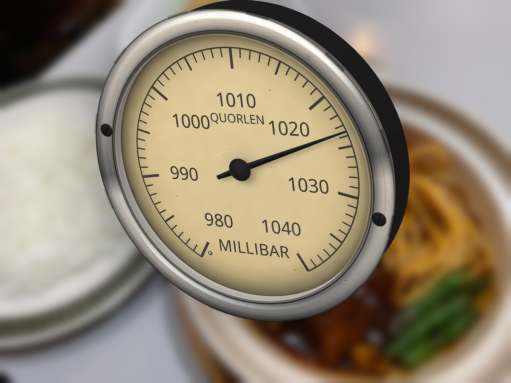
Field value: 1023.5 mbar
